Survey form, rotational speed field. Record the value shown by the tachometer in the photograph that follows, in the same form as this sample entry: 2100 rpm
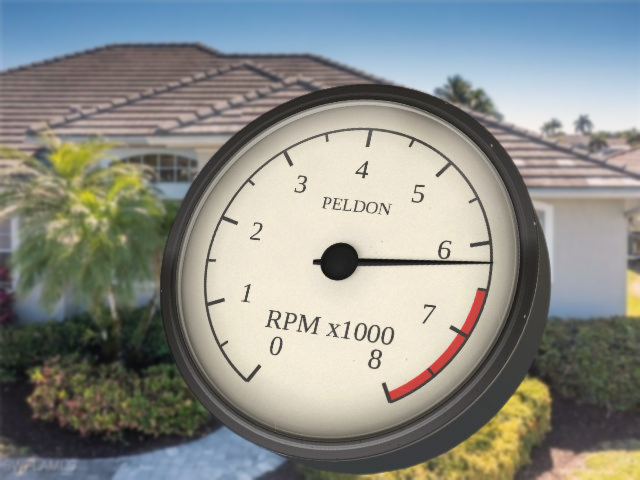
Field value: 6250 rpm
